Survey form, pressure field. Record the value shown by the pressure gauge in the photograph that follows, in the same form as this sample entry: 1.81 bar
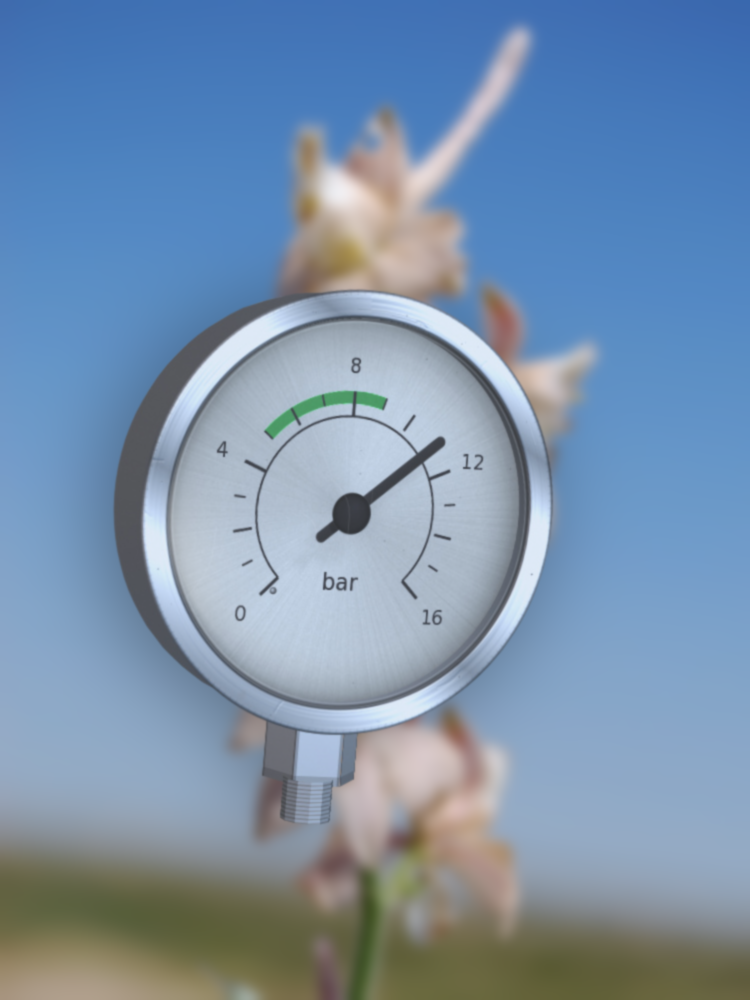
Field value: 11 bar
